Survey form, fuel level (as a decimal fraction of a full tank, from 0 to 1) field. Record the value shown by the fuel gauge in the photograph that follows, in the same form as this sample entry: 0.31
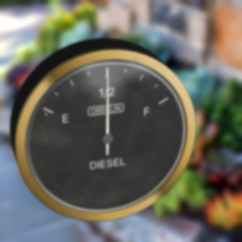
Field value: 0.5
